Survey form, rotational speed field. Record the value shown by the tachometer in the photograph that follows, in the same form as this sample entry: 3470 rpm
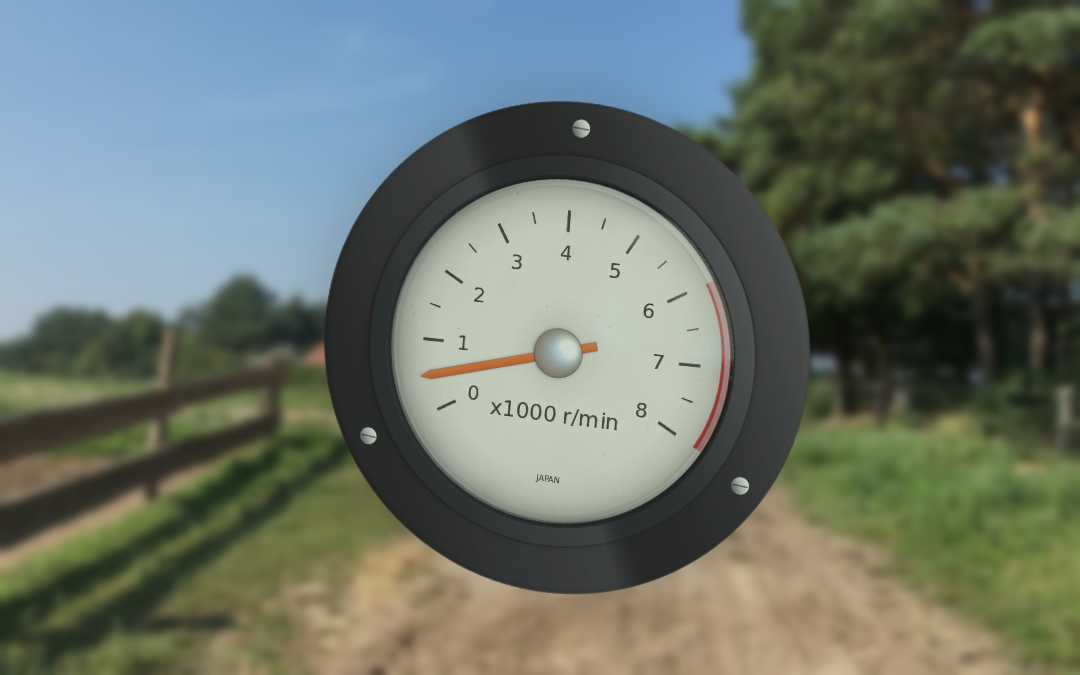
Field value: 500 rpm
